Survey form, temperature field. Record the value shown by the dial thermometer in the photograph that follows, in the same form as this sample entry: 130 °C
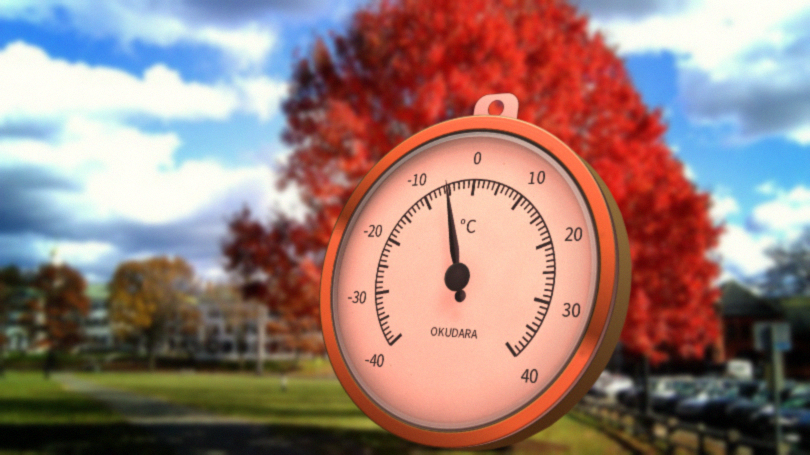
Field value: -5 °C
